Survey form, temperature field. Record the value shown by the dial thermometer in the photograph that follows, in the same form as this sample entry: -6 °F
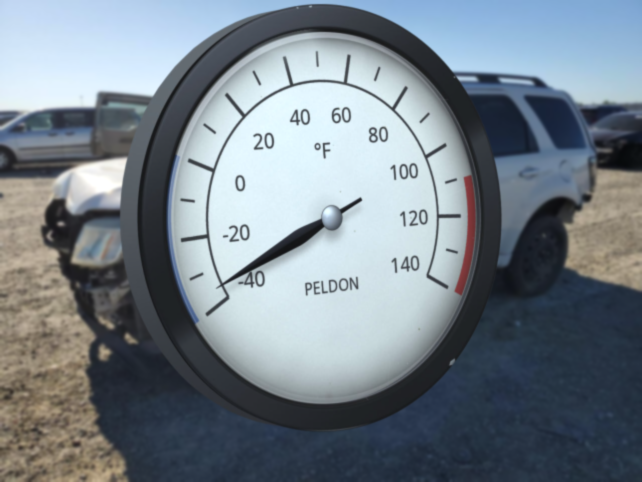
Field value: -35 °F
